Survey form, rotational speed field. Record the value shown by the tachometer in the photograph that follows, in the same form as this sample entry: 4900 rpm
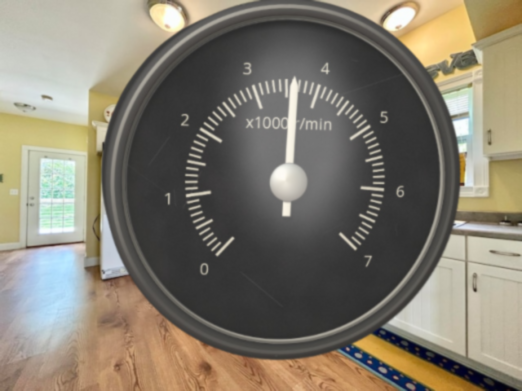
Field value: 3600 rpm
